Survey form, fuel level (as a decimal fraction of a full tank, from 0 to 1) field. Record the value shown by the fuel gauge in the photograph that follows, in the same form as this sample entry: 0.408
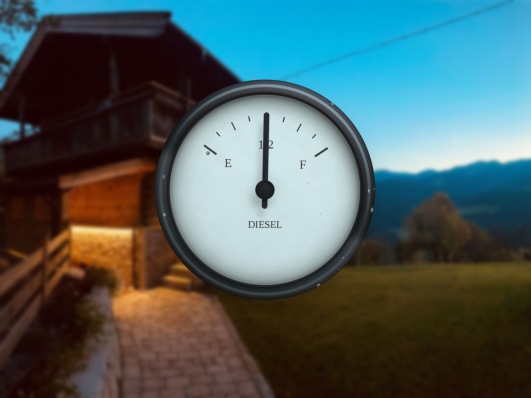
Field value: 0.5
